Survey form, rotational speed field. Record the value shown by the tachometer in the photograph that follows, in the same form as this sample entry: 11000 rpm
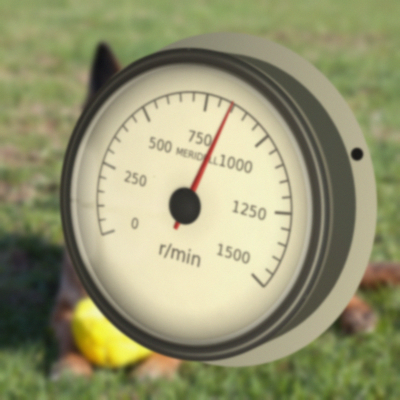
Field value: 850 rpm
